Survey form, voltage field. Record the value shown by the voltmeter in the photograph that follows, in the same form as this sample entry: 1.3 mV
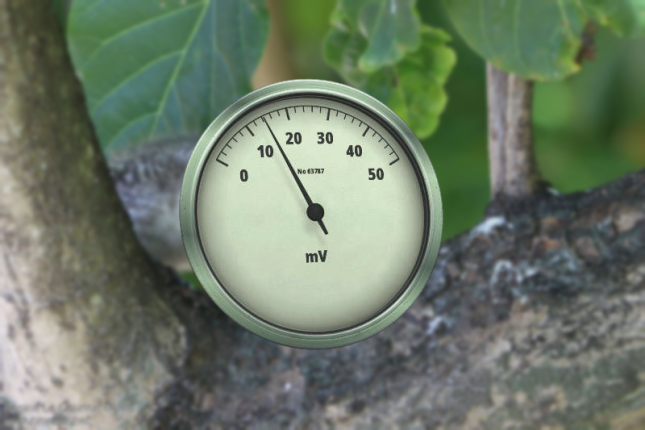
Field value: 14 mV
